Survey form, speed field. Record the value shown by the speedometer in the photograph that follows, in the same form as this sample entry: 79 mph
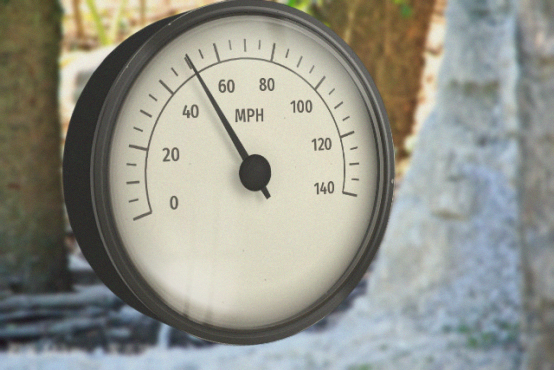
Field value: 50 mph
